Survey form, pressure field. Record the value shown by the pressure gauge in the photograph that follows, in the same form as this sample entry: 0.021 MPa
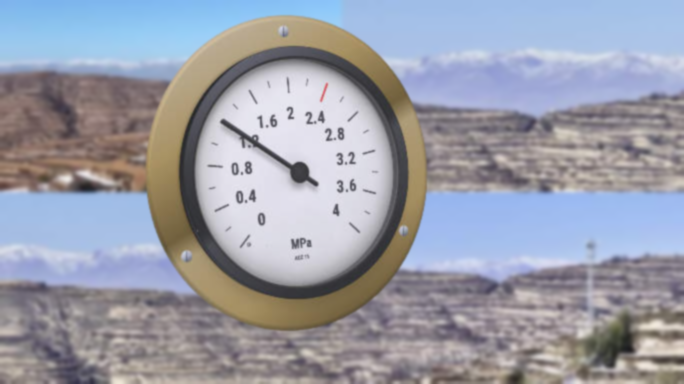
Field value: 1.2 MPa
